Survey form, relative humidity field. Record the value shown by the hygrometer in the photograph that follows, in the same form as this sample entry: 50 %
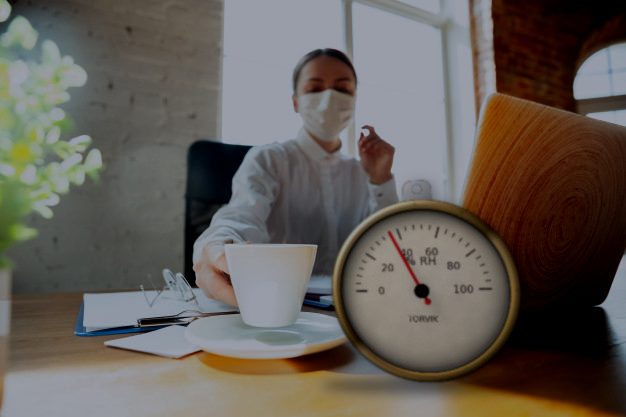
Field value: 36 %
